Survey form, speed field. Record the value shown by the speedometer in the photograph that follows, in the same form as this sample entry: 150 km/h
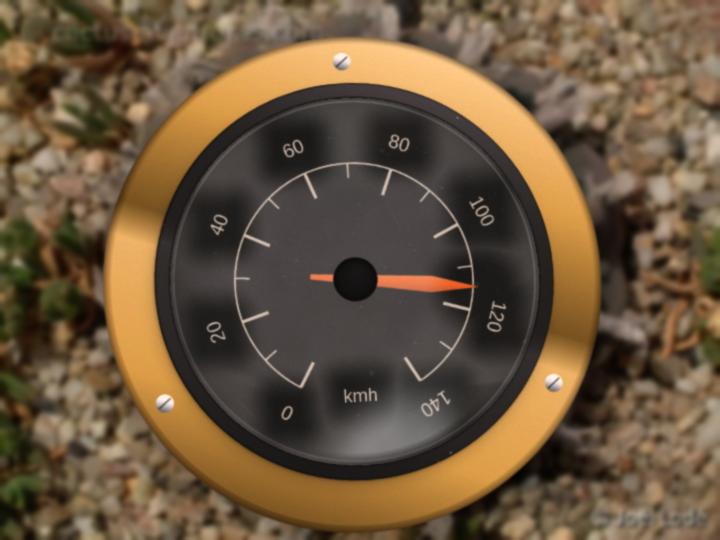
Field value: 115 km/h
